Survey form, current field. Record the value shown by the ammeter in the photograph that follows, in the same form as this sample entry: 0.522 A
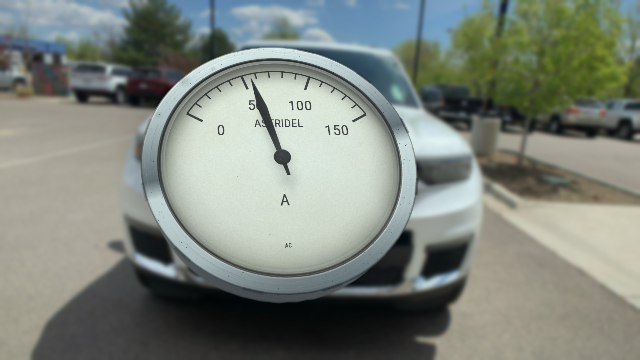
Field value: 55 A
